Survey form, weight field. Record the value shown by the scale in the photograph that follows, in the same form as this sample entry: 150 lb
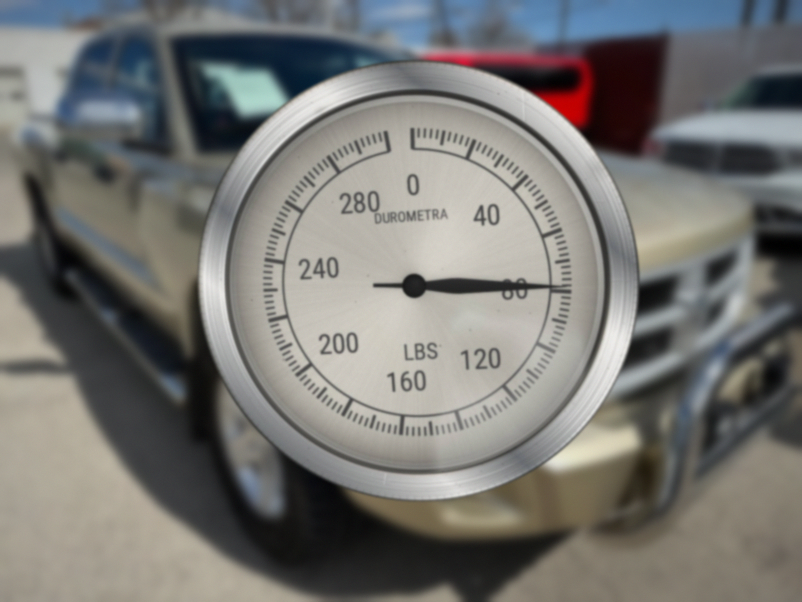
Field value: 78 lb
